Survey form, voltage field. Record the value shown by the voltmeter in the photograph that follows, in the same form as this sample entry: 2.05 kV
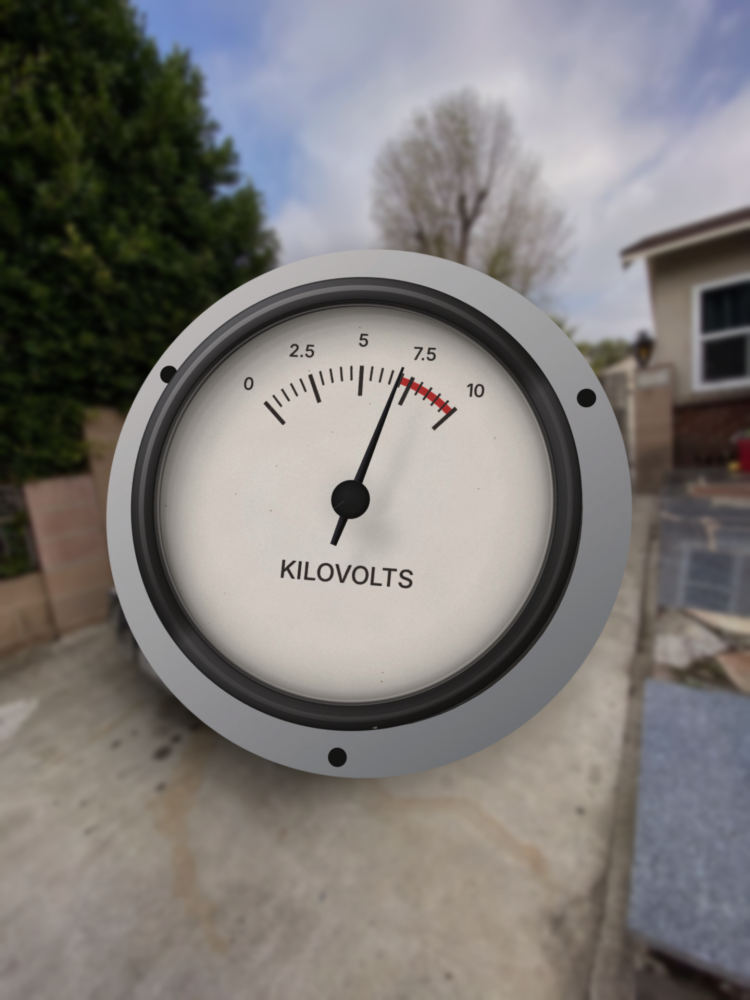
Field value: 7 kV
